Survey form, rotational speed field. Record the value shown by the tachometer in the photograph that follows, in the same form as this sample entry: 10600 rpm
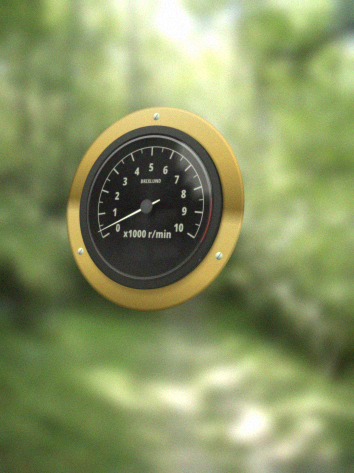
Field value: 250 rpm
